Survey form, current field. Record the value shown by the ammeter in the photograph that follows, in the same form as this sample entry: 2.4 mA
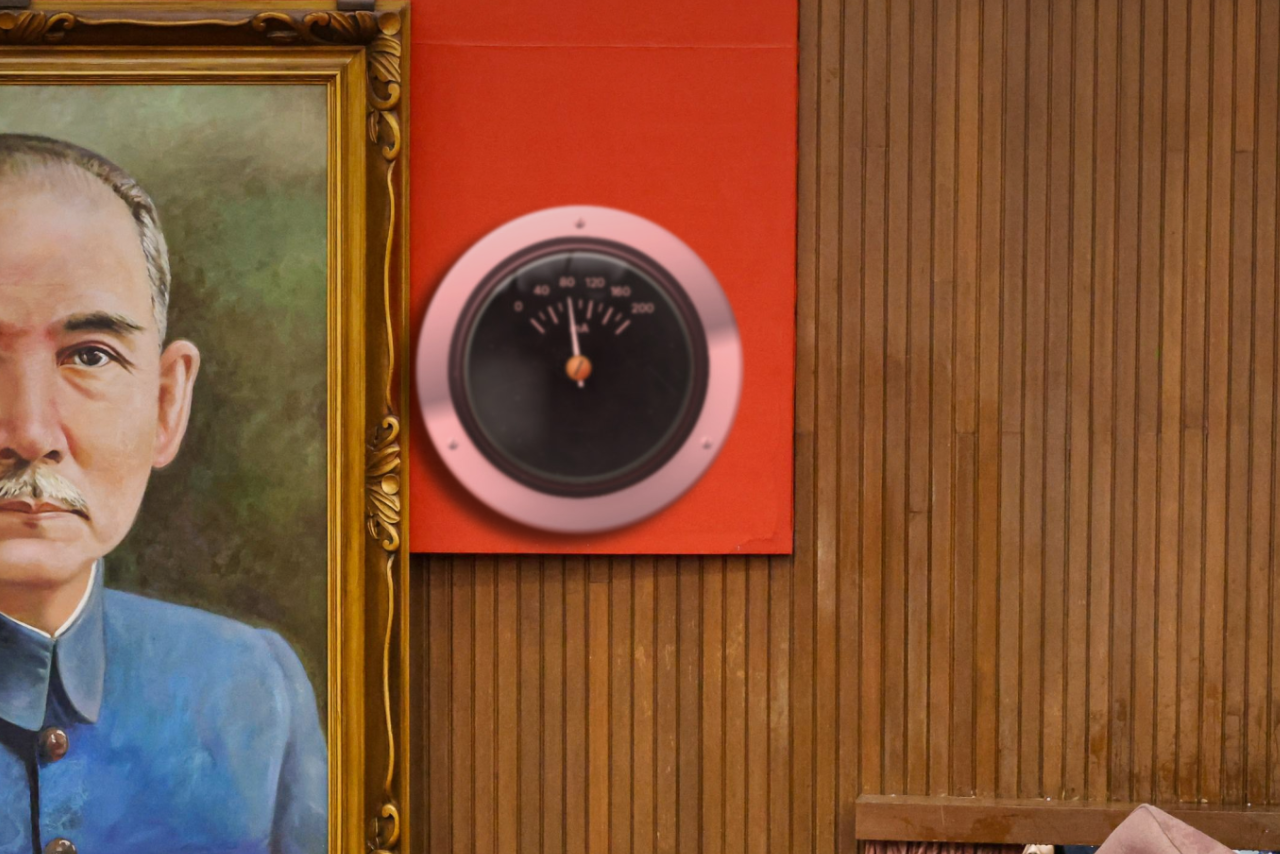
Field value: 80 mA
